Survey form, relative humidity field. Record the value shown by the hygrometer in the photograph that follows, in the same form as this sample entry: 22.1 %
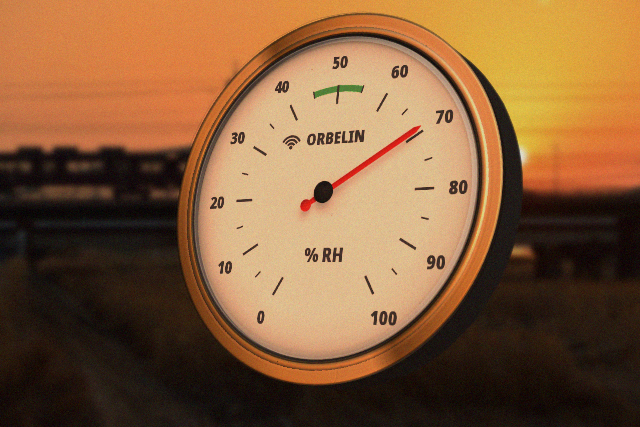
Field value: 70 %
